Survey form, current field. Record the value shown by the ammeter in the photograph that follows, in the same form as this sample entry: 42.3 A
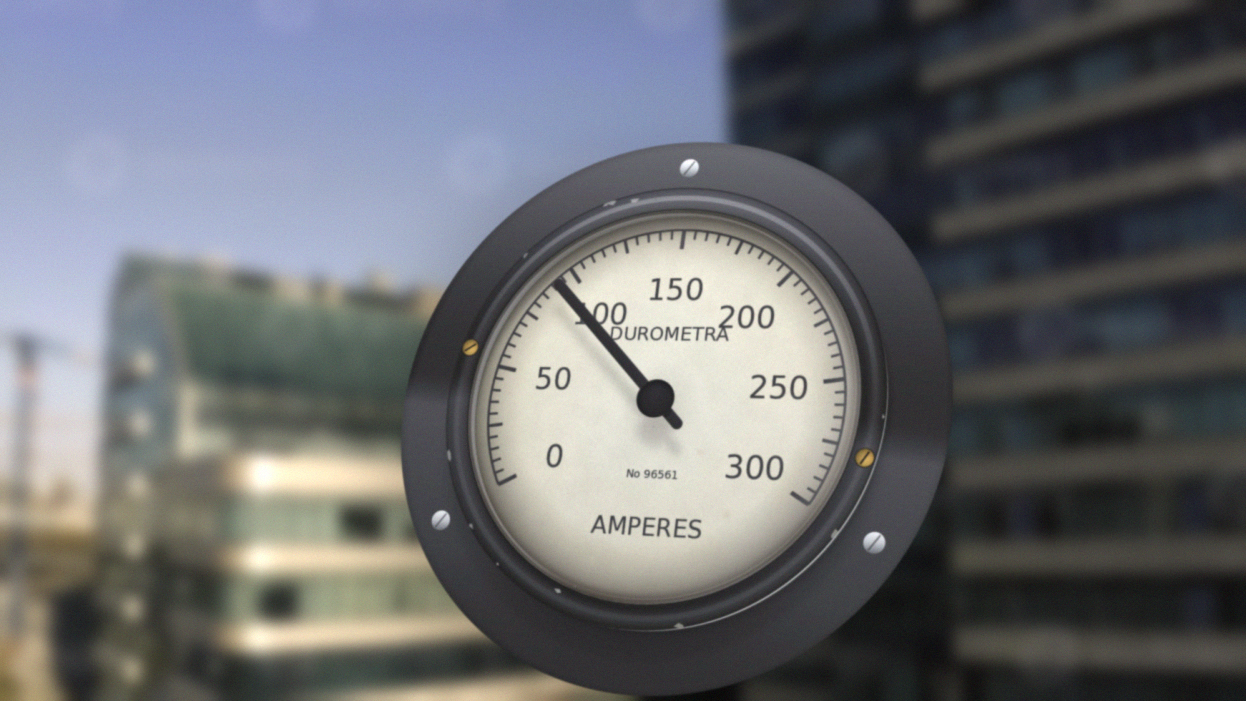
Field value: 92.5 A
